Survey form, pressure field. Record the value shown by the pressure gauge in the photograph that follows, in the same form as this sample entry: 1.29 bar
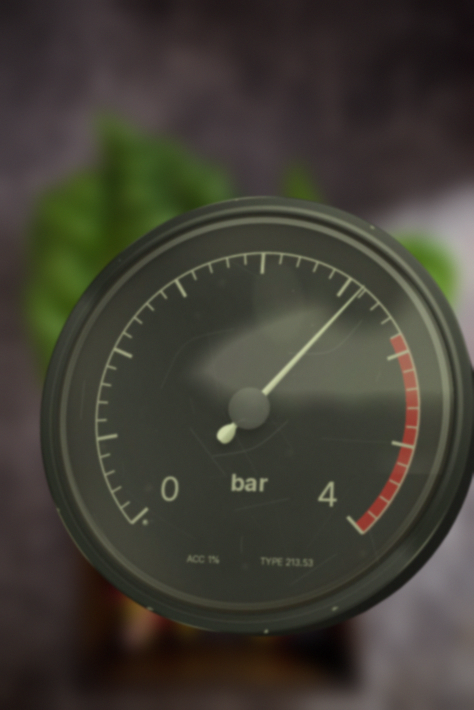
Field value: 2.6 bar
